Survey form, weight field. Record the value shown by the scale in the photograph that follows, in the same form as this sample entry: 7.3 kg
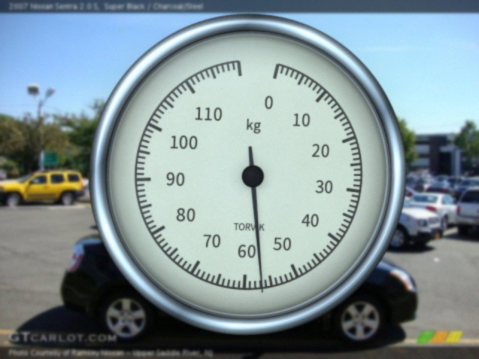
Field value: 57 kg
